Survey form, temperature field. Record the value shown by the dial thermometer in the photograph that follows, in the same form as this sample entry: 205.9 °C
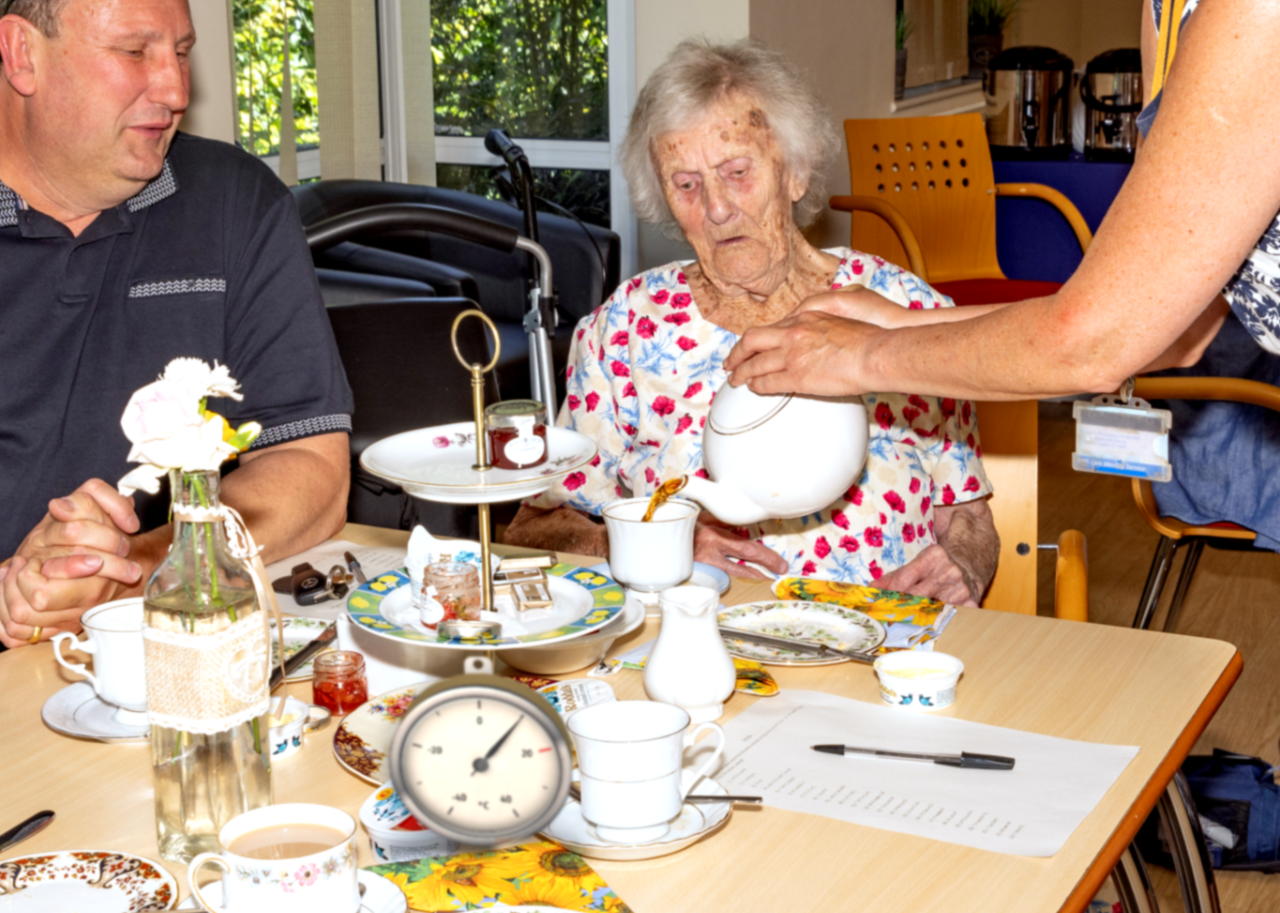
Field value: 10 °C
